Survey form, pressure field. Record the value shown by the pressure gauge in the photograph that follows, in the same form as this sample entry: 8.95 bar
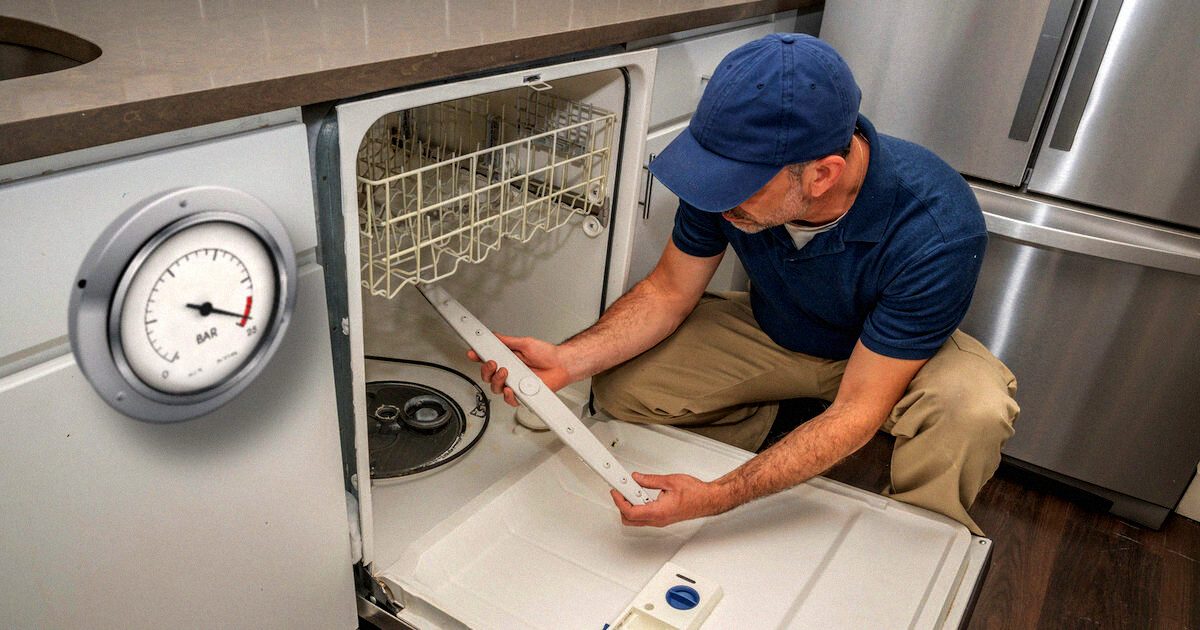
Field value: 24 bar
